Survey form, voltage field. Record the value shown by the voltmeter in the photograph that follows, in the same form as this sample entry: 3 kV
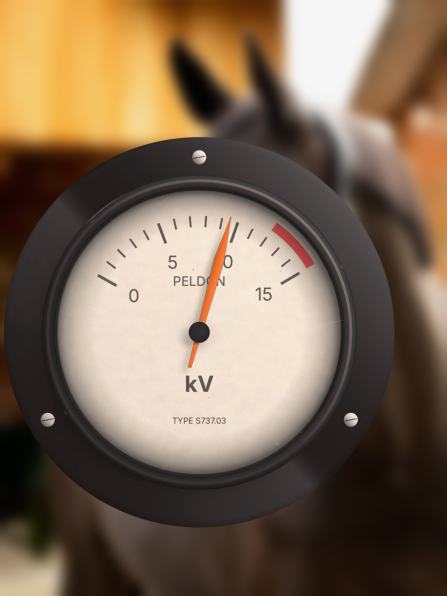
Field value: 9.5 kV
